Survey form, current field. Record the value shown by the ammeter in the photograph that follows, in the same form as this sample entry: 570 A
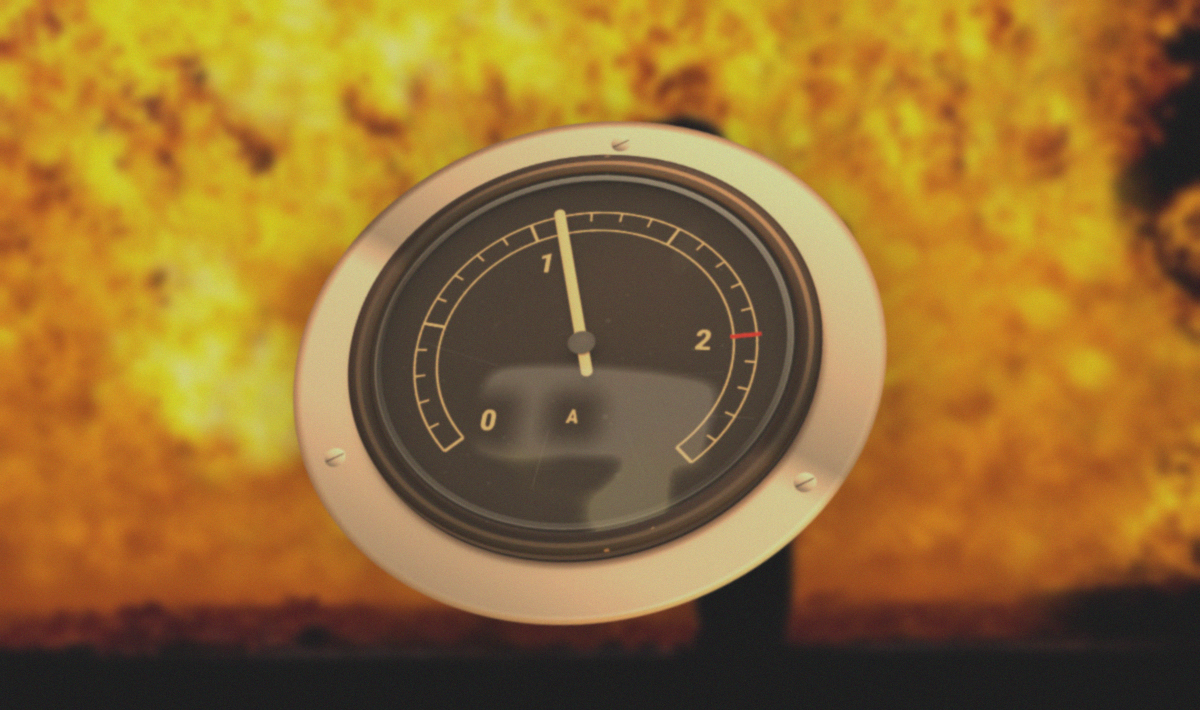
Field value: 1.1 A
